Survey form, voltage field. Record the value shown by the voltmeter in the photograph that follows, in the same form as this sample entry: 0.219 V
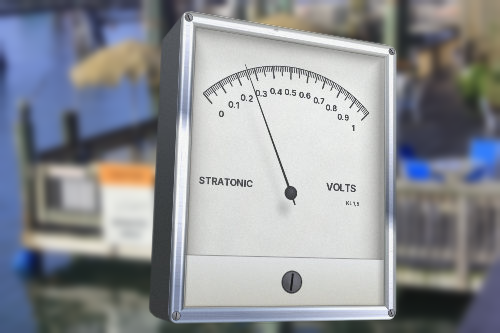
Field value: 0.25 V
